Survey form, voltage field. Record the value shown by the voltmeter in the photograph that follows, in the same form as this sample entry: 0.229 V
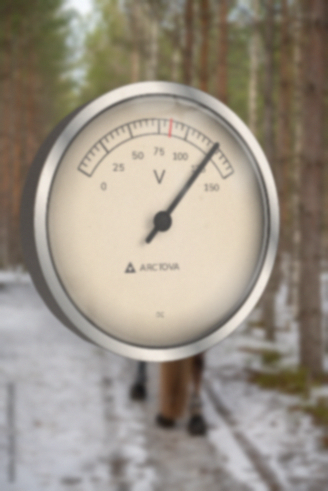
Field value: 125 V
